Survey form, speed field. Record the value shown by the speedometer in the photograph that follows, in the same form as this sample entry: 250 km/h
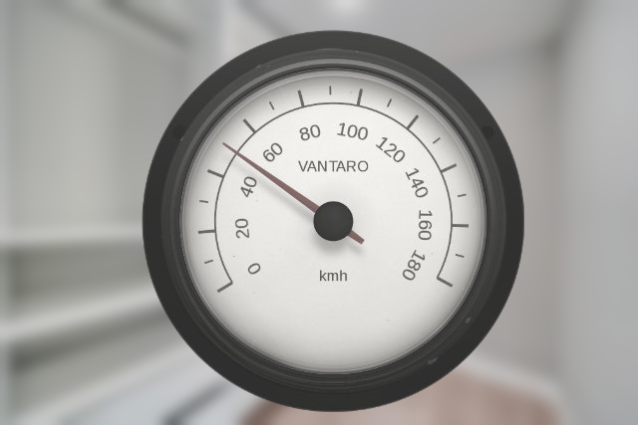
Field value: 50 km/h
